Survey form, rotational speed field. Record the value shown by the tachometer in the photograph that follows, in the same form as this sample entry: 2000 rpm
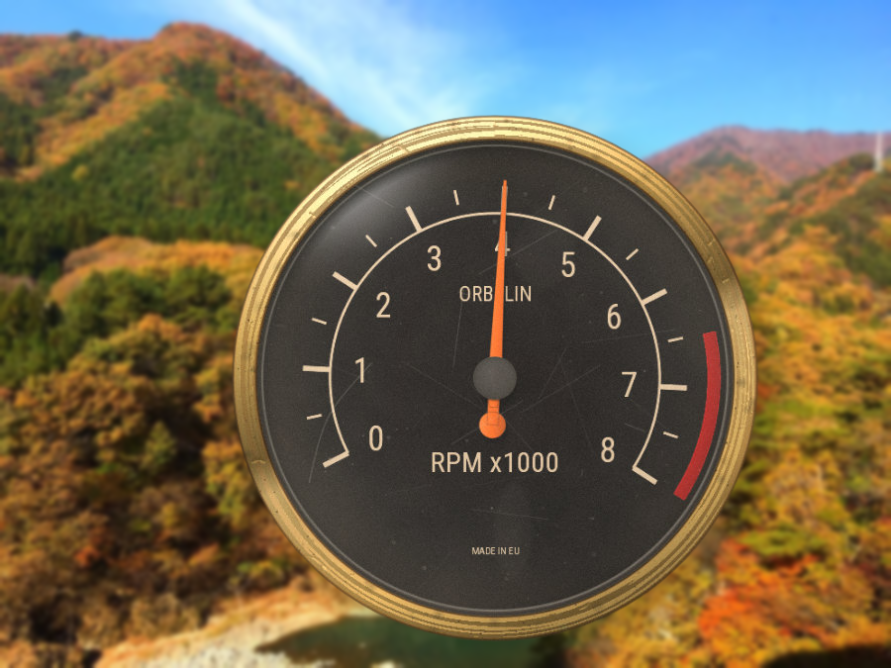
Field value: 4000 rpm
